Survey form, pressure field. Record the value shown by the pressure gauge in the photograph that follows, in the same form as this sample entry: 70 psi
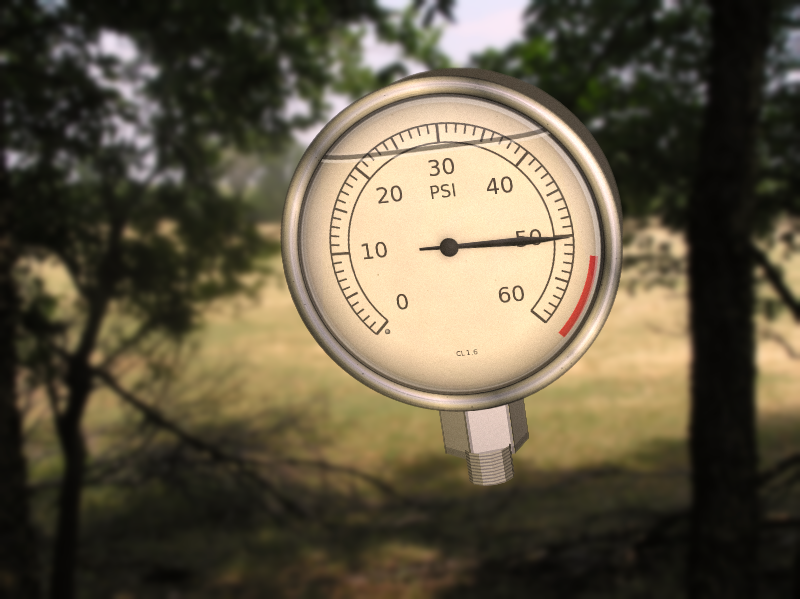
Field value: 50 psi
